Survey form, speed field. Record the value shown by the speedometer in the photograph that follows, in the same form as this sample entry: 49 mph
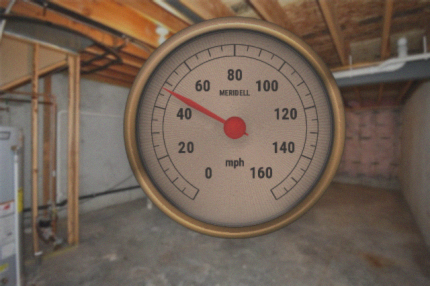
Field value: 47.5 mph
